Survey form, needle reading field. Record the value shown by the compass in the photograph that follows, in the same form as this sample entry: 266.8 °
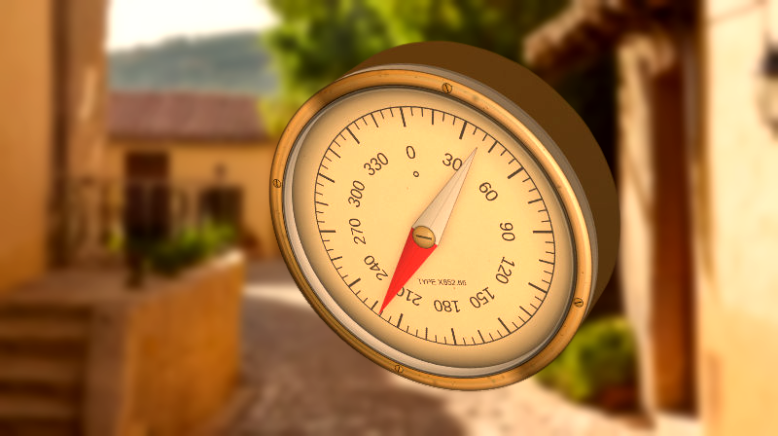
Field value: 220 °
